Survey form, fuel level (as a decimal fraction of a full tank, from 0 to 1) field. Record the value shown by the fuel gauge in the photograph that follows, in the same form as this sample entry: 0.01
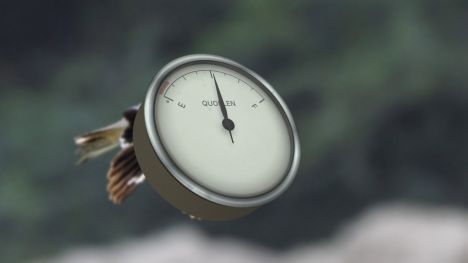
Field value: 0.5
